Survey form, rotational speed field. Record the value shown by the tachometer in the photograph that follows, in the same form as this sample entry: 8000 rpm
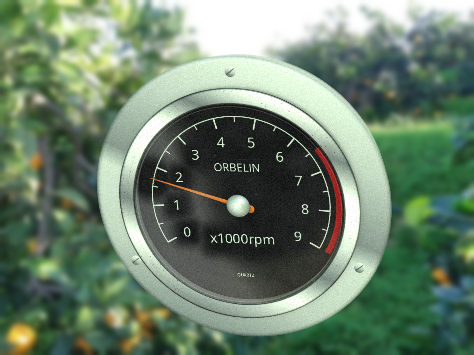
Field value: 1750 rpm
